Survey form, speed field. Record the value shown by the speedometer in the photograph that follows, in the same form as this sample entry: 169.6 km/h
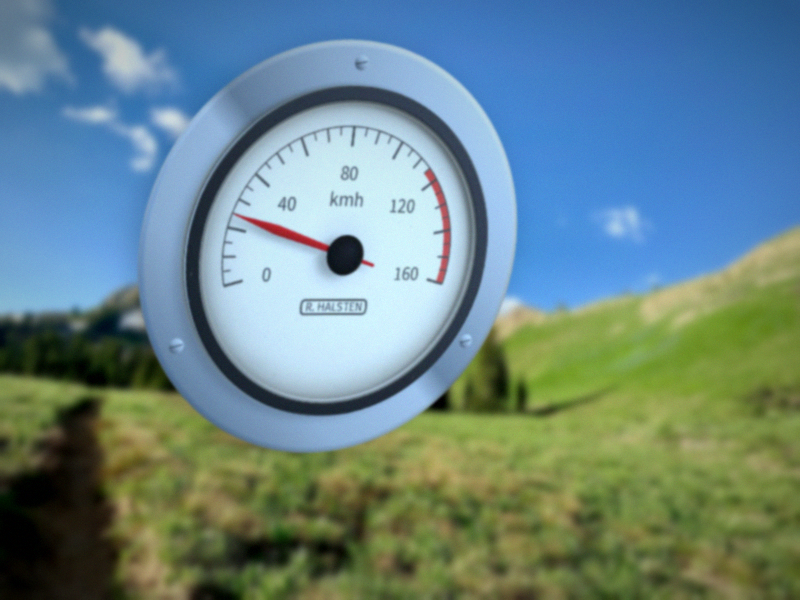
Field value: 25 km/h
